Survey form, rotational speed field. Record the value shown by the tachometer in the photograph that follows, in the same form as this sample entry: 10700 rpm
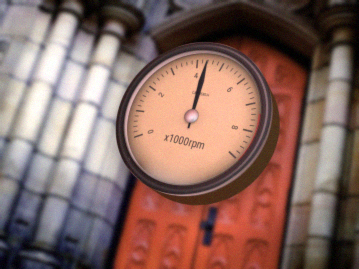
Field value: 4400 rpm
